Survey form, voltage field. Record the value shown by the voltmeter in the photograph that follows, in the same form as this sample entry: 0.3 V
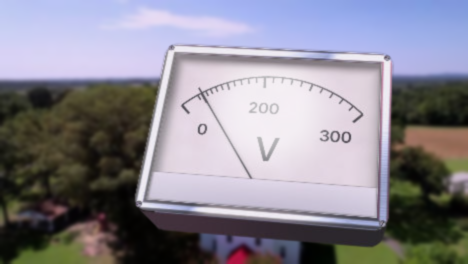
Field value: 100 V
